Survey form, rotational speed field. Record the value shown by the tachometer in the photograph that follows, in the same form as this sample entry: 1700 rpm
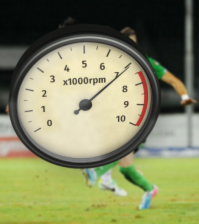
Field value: 7000 rpm
